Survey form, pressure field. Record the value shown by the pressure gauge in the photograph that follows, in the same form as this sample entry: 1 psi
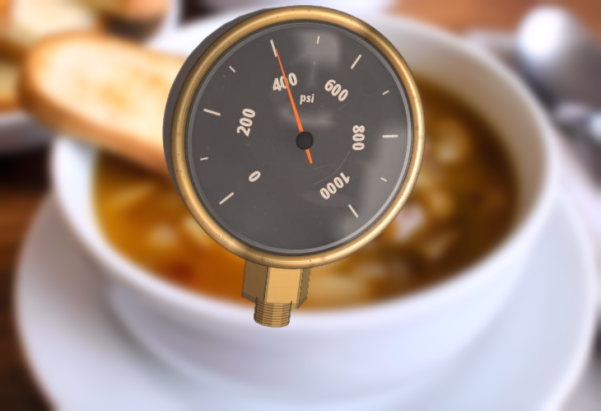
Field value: 400 psi
